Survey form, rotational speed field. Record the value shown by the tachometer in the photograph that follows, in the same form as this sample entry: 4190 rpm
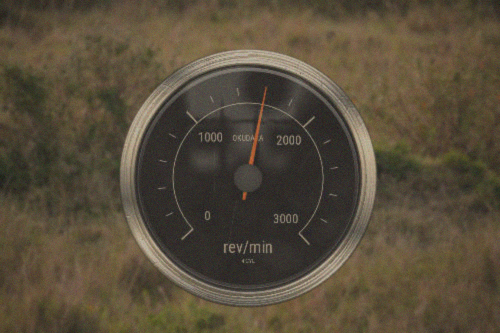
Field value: 1600 rpm
